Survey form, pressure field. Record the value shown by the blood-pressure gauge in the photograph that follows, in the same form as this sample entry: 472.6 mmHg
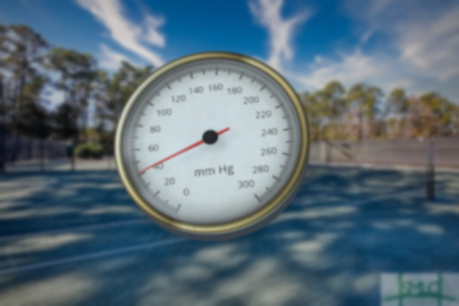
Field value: 40 mmHg
